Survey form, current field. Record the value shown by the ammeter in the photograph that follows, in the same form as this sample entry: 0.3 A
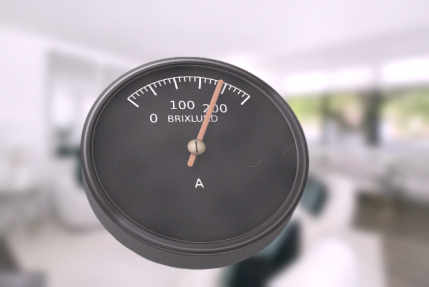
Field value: 190 A
